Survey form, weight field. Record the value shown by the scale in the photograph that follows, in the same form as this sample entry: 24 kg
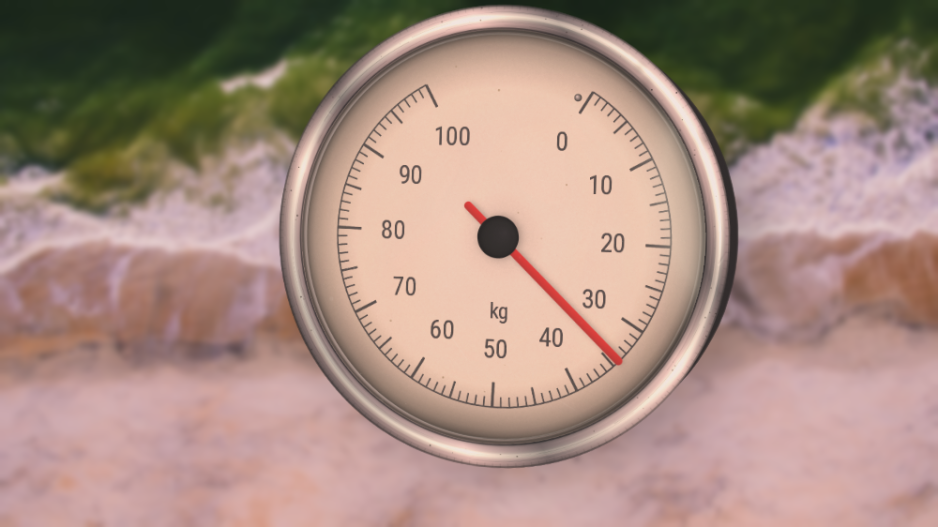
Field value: 34 kg
